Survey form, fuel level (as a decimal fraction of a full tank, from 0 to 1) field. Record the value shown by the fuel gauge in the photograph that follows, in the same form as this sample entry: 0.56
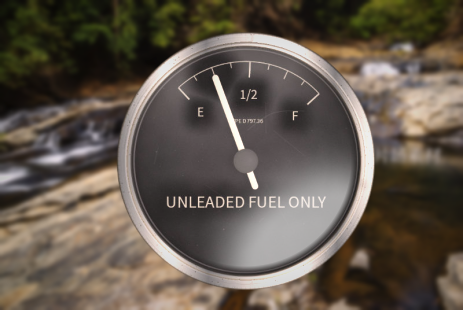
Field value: 0.25
